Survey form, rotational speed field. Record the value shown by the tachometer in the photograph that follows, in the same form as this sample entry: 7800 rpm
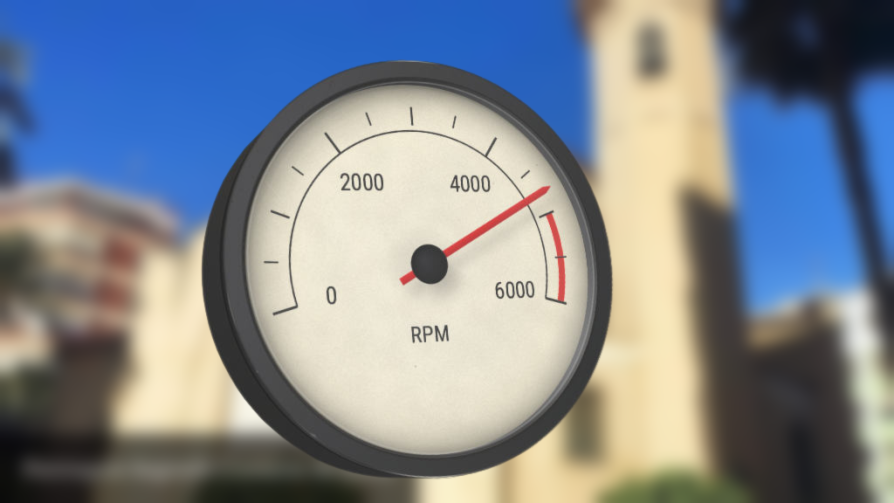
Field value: 4750 rpm
